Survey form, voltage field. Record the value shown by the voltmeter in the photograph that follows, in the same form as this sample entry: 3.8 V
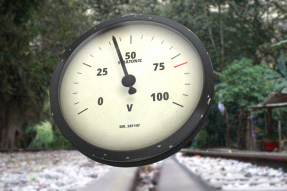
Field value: 42.5 V
